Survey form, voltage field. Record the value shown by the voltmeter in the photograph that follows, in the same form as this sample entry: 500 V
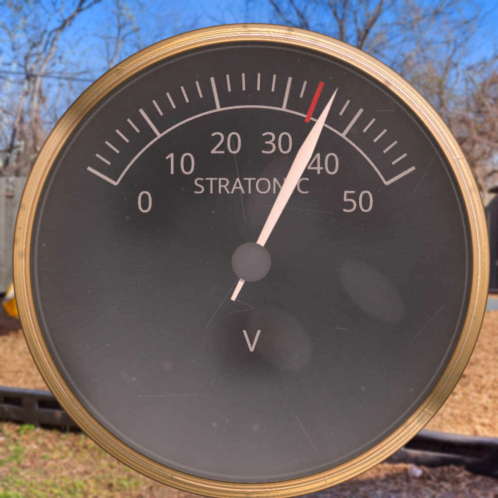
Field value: 36 V
